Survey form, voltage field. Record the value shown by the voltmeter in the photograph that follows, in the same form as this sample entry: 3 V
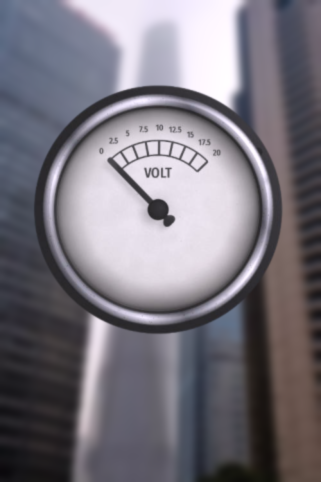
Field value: 0 V
